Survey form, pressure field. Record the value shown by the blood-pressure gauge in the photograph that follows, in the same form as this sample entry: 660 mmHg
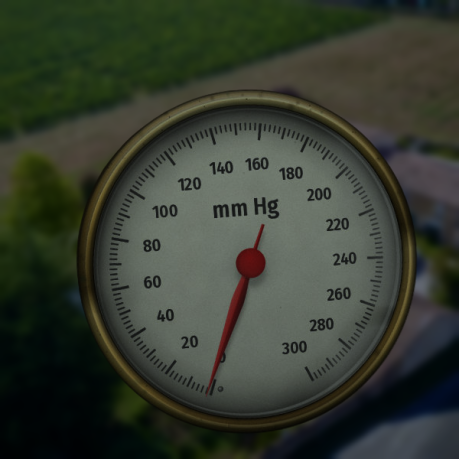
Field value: 2 mmHg
